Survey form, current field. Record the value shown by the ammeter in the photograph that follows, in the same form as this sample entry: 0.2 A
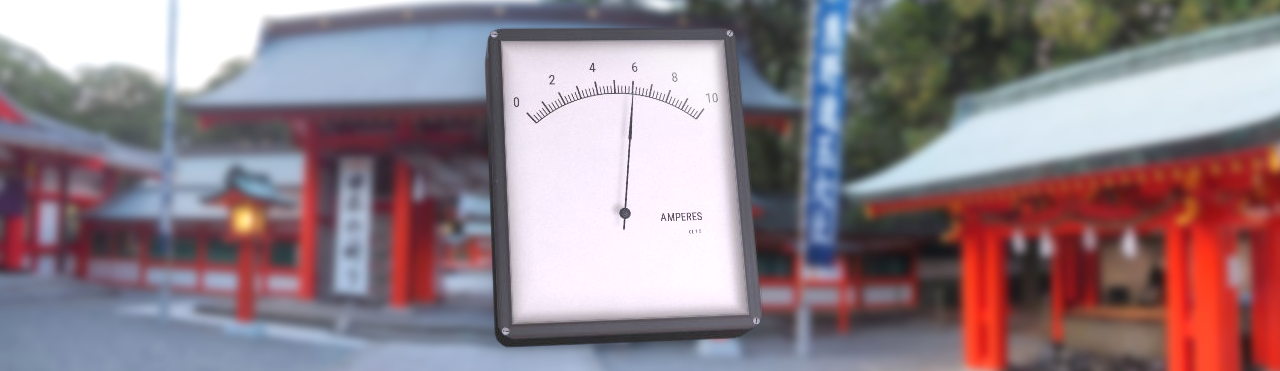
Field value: 6 A
